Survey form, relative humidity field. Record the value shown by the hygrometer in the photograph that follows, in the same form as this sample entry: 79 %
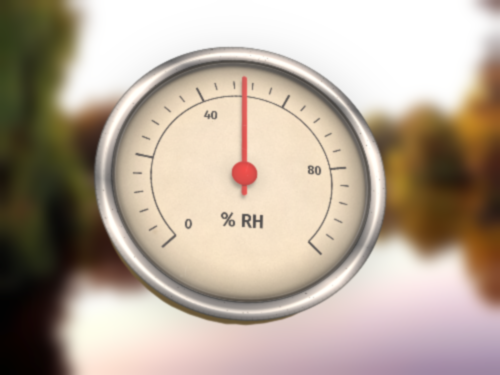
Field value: 50 %
